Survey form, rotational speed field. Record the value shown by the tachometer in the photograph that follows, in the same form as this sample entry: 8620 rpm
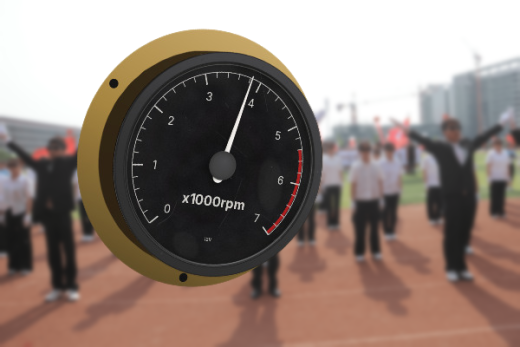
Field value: 3800 rpm
